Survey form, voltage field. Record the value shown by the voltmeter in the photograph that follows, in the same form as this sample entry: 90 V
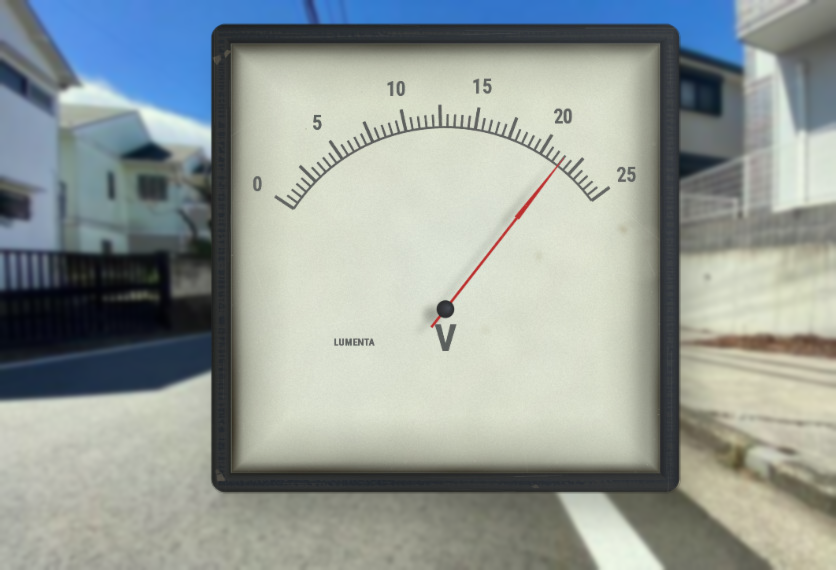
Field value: 21.5 V
